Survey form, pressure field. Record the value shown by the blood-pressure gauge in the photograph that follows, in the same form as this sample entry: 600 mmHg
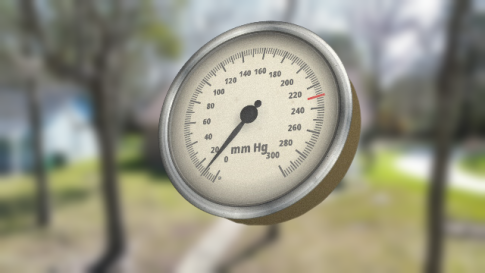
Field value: 10 mmHg
